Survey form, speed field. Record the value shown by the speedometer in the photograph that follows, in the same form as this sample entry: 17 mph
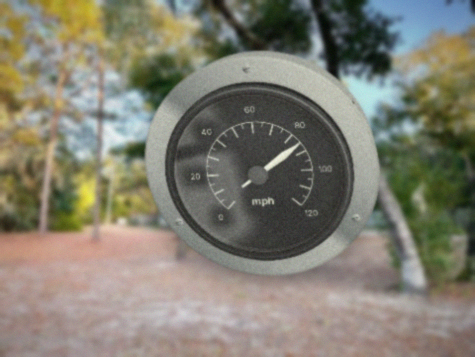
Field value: 85 mph
